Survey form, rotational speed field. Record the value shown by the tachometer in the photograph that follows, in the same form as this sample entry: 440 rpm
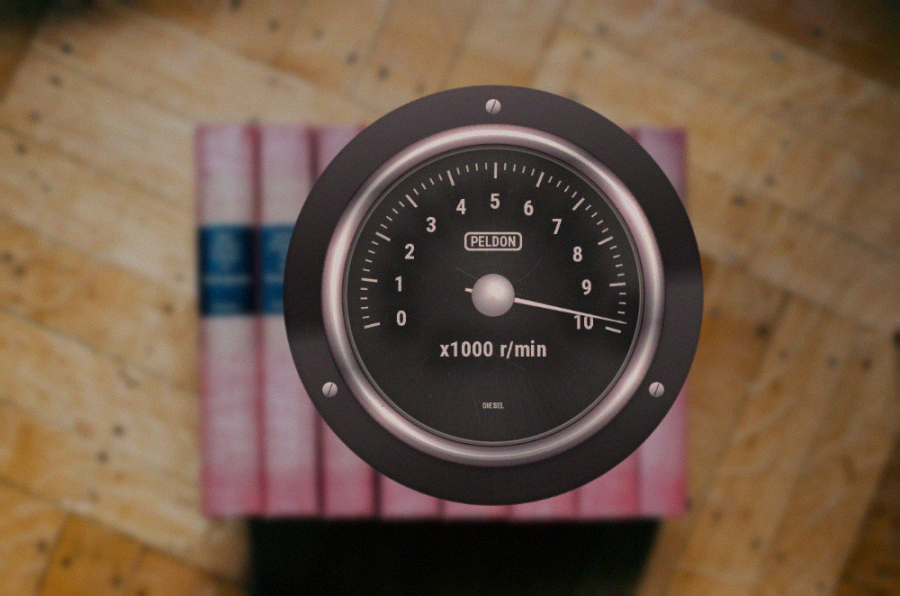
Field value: 9800 rpm
